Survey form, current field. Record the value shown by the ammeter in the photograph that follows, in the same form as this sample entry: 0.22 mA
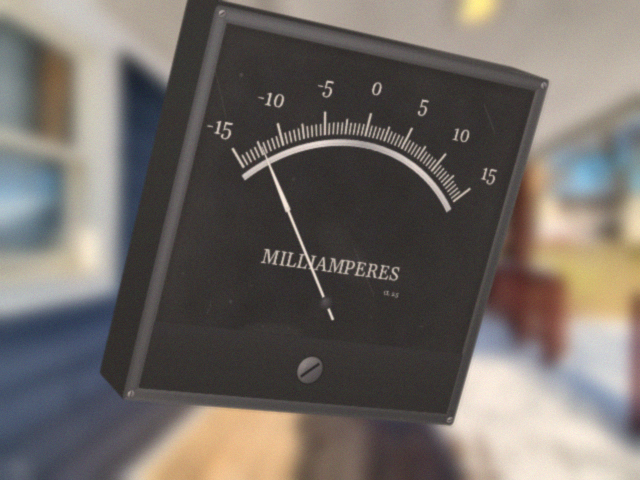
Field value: -12.5 mA
